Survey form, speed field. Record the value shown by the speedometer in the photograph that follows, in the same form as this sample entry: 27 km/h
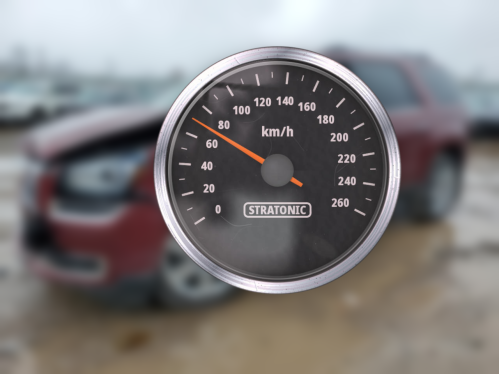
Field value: 70 km/h
